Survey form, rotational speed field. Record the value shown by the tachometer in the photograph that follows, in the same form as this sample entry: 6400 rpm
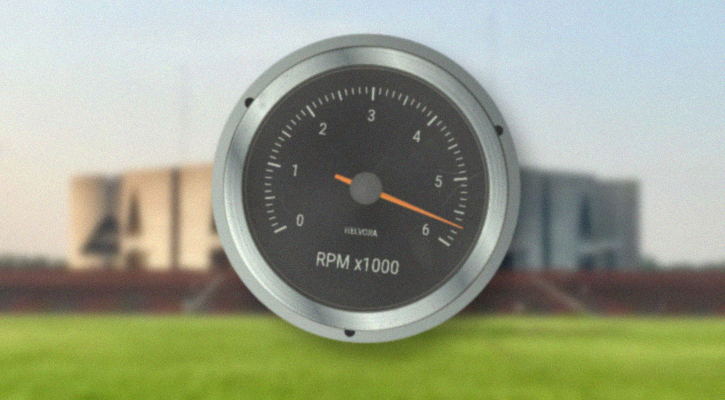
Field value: 5700 rpm
